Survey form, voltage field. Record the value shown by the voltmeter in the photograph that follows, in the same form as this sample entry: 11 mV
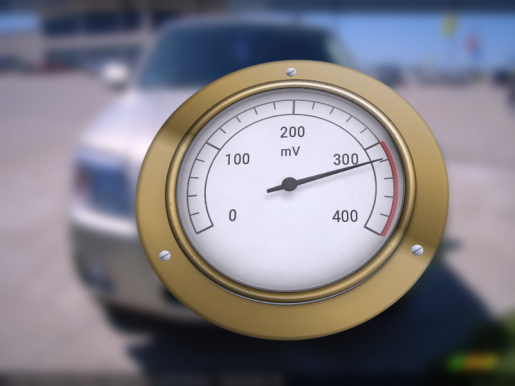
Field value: 320 mV
